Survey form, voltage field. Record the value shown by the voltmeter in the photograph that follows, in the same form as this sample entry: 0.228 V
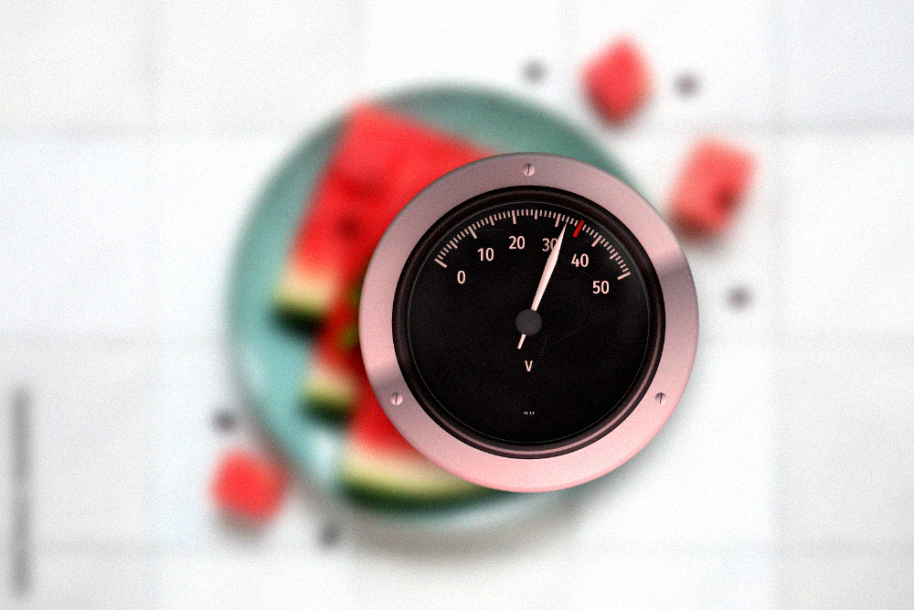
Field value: 32 V
